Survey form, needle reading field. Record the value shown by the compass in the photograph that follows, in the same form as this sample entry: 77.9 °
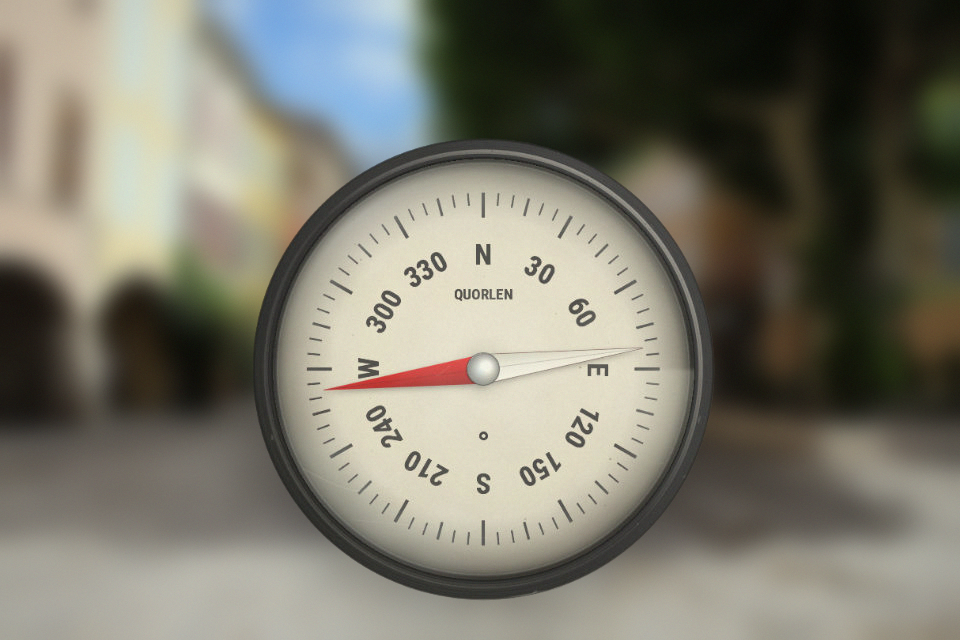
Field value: 262.5 °
